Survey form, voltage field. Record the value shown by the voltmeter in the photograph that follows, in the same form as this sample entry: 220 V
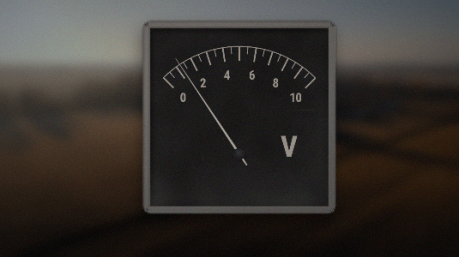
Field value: 1.25 V
